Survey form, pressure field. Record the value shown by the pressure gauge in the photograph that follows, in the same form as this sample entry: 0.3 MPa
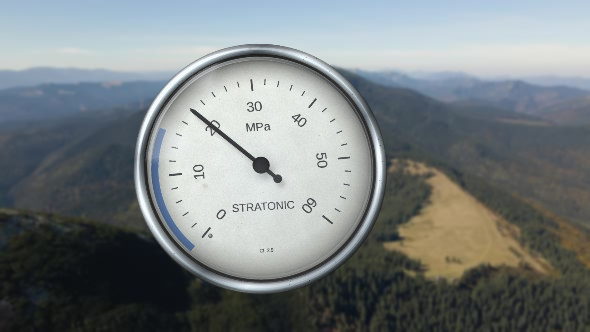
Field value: 20 MPa
